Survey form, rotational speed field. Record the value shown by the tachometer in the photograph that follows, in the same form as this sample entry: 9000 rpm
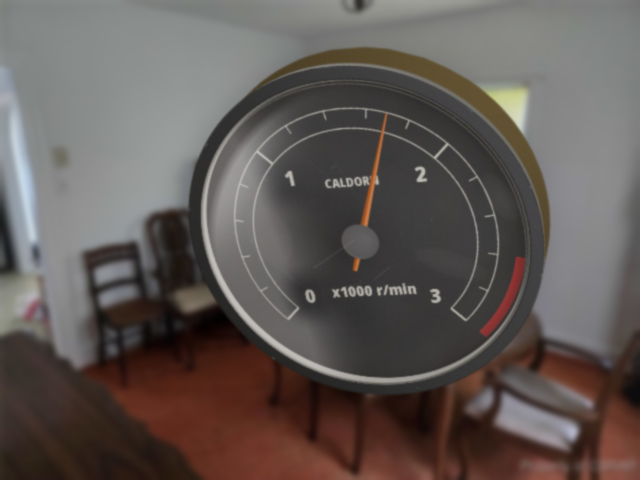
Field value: 1700 rpm
